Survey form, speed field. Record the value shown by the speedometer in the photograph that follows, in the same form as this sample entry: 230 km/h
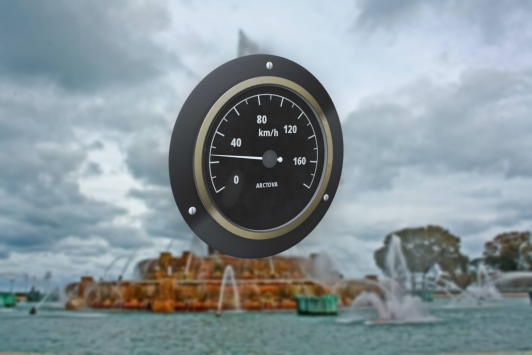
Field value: 25 km/h
